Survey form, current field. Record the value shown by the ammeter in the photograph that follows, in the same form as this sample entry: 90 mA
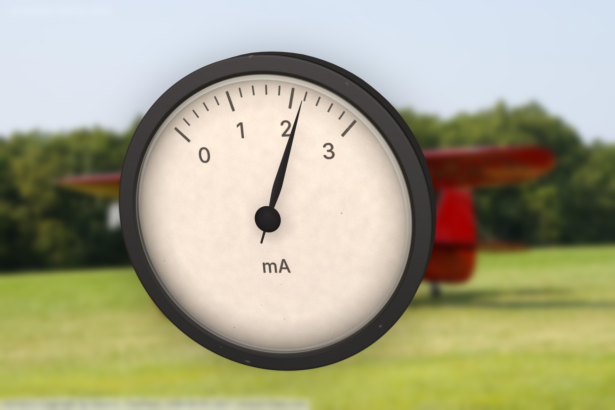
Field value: 2.2 mA
